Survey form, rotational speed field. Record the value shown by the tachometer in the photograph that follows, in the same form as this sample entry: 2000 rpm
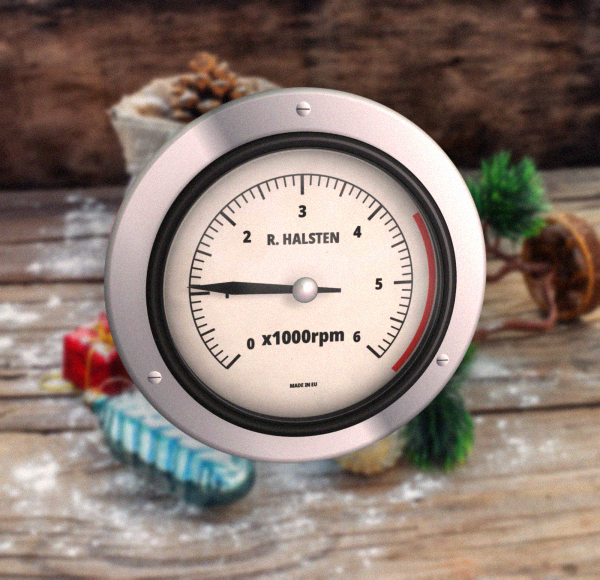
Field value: 1100 rpm
